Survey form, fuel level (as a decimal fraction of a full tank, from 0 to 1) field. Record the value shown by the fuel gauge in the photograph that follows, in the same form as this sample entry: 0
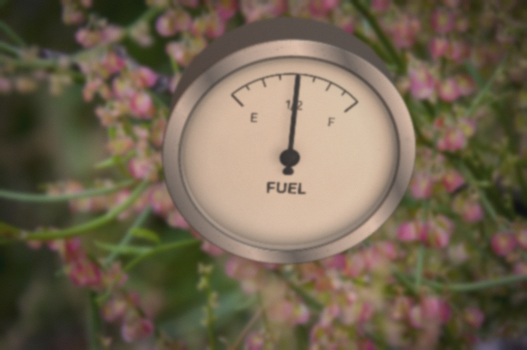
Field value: 0.5
